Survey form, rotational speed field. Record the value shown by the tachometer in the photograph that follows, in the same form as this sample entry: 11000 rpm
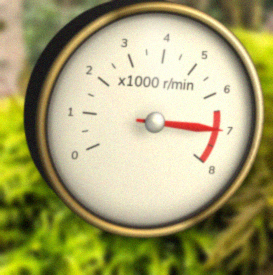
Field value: 7000 rpm
